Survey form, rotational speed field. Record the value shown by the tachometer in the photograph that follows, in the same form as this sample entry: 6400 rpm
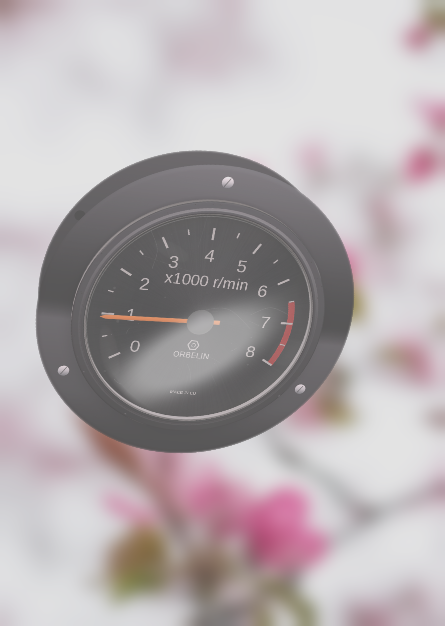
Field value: 1000 rpm
